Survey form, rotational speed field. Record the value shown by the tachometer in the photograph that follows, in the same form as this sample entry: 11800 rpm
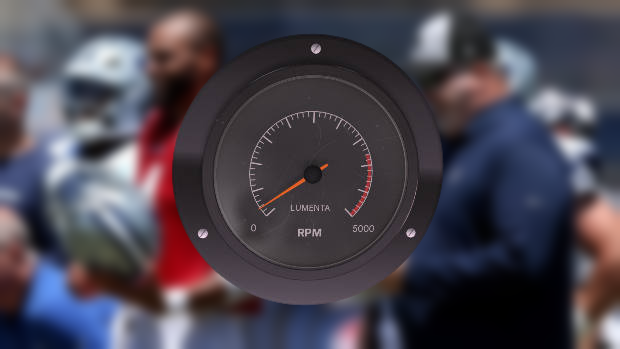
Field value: 200 rpm
